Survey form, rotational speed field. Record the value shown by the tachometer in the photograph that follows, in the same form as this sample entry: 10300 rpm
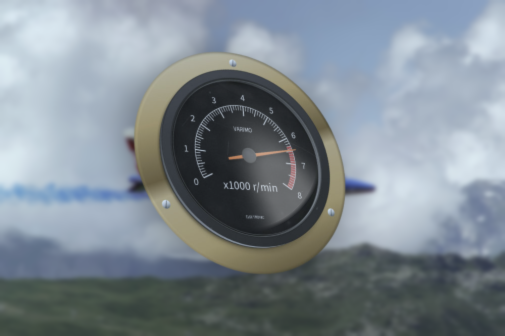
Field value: 6500 rpm
